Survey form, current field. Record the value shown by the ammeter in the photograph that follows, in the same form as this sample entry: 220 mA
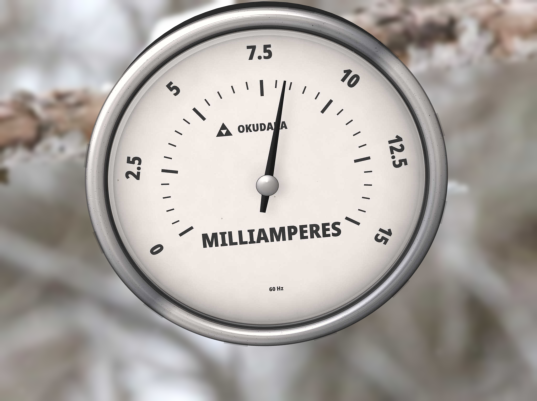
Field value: 8.25 mA
